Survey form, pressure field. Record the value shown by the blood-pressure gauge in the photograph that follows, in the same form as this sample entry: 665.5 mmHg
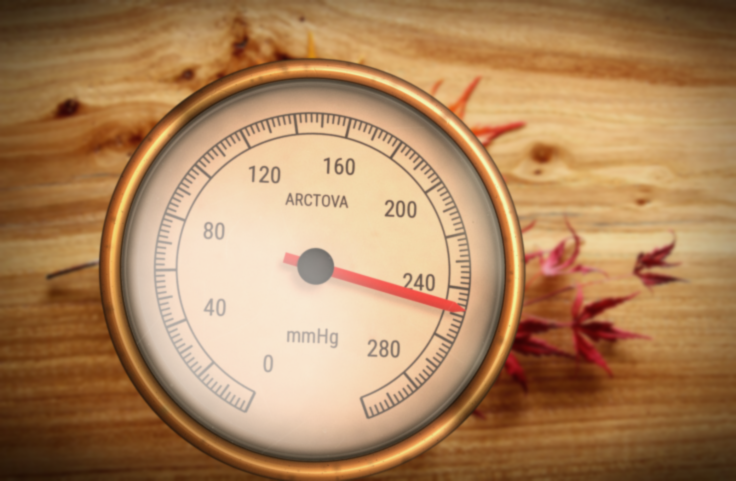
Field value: 248 mmHg
